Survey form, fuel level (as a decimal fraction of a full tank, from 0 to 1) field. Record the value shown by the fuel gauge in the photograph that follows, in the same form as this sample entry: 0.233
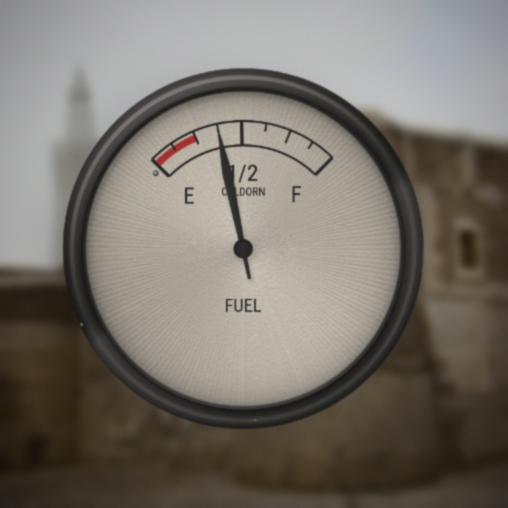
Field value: 0.375
